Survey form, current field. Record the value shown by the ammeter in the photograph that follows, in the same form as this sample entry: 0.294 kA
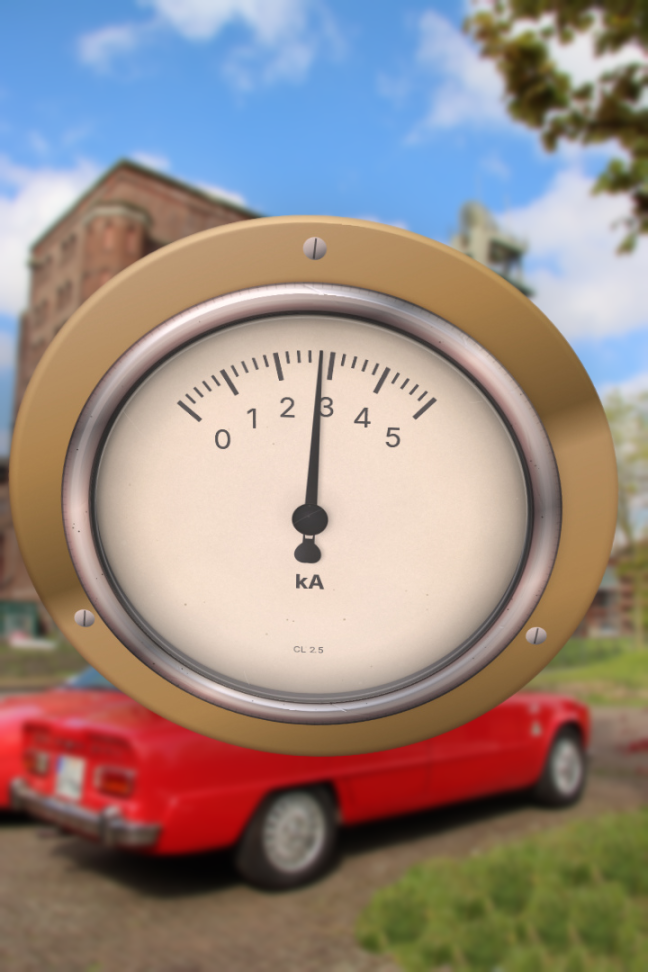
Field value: 2.8 kA
